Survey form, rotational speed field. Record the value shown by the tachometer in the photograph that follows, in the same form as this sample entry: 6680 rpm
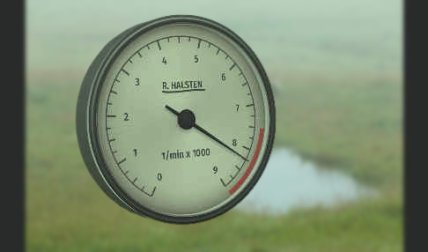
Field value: 8250 rpm
